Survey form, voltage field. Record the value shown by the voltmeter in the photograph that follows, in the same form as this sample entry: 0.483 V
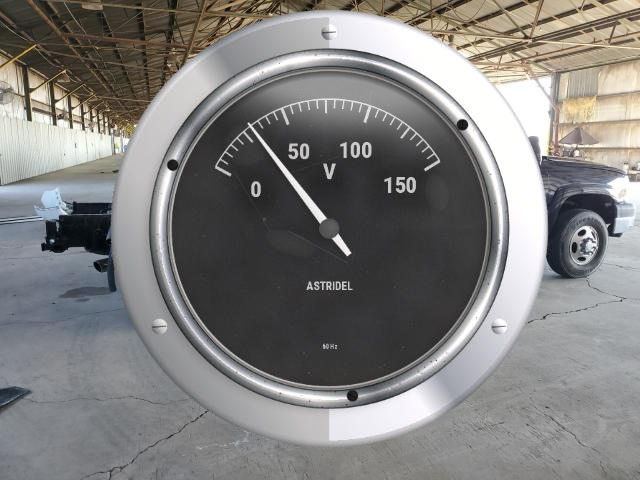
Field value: 30 V
